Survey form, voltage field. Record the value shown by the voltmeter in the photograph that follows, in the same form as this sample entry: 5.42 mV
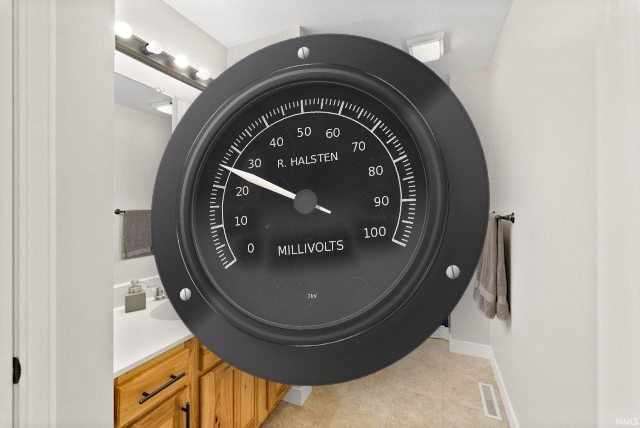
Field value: 25 mV
